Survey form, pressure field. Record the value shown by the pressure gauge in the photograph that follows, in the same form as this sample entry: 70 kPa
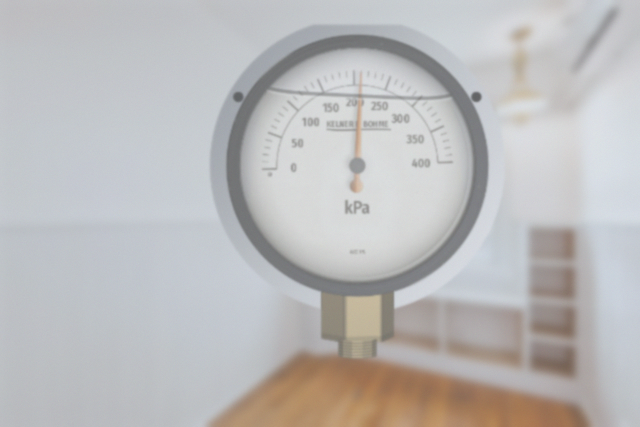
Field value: 210 kPa
